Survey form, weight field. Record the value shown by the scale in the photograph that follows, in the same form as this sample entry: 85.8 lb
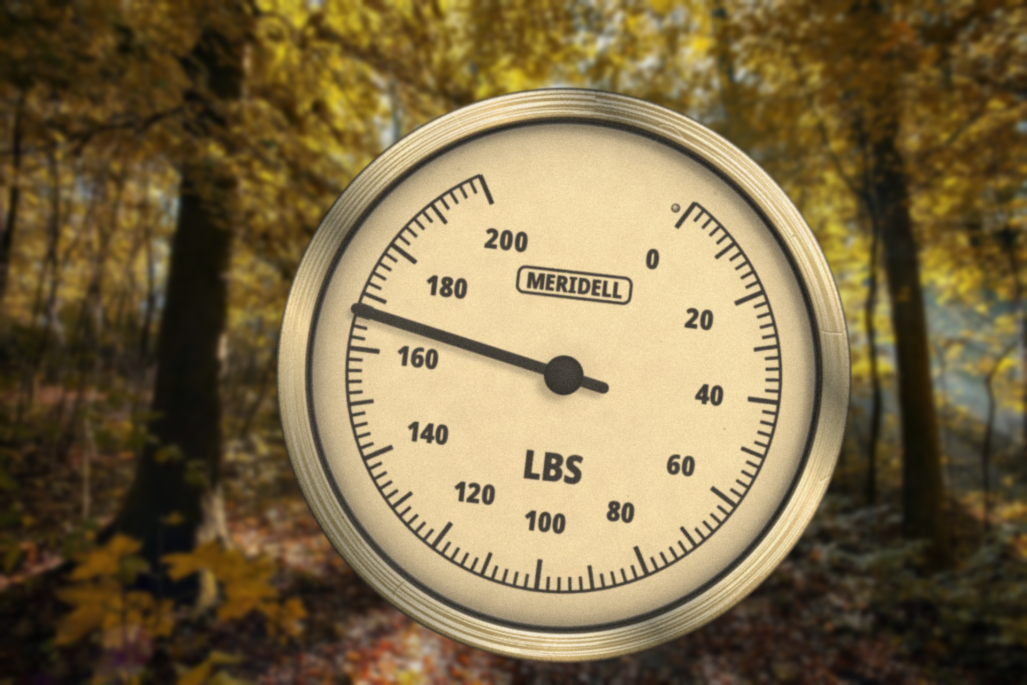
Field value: 167 lb
